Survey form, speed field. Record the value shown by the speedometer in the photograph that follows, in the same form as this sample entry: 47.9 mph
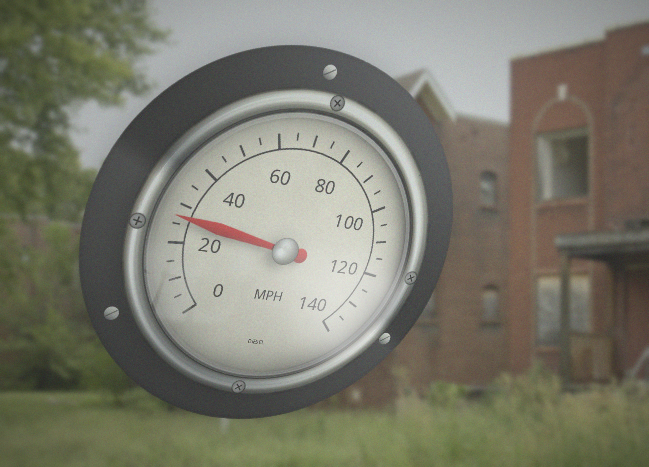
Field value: 27.5 mph
